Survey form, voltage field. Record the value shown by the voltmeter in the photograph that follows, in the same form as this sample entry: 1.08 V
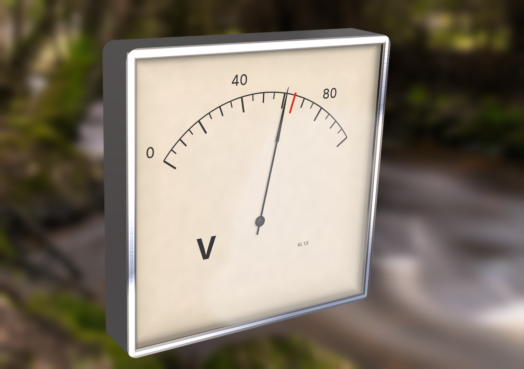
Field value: 60 V
